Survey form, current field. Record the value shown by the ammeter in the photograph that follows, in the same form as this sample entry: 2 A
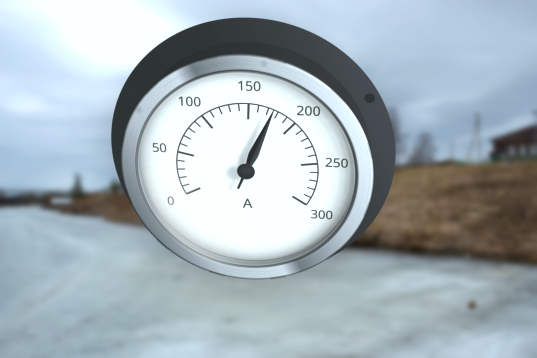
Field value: 175 A
